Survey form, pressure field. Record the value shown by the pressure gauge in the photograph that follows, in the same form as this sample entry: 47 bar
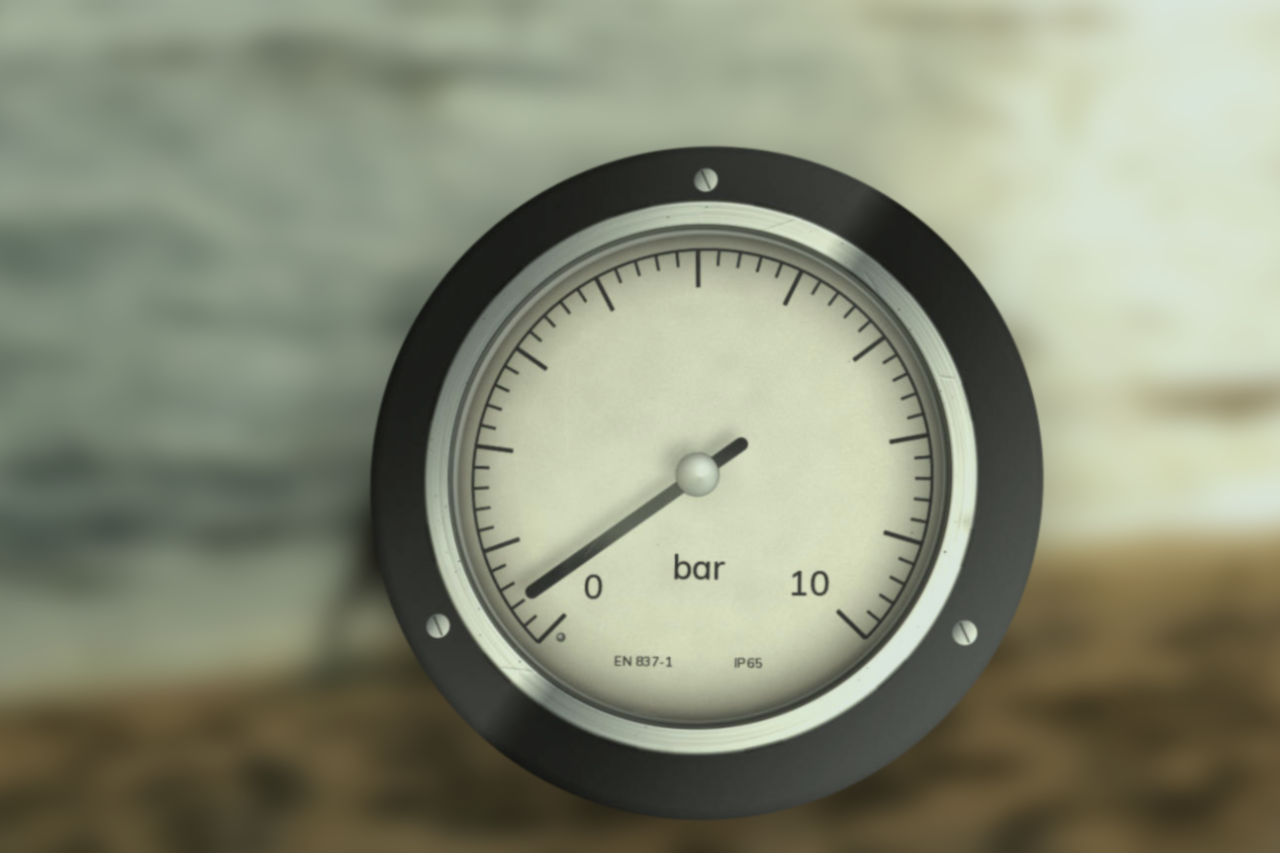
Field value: 0.4 bar
